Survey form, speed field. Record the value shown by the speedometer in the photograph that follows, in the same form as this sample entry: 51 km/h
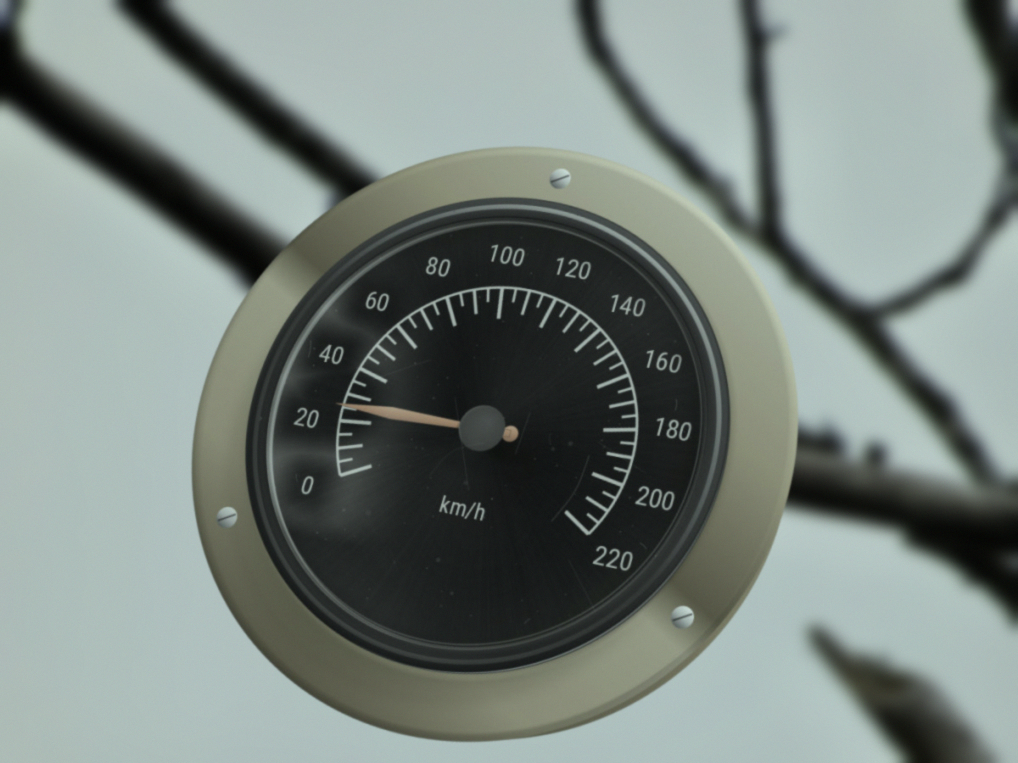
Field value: 25 km/h
